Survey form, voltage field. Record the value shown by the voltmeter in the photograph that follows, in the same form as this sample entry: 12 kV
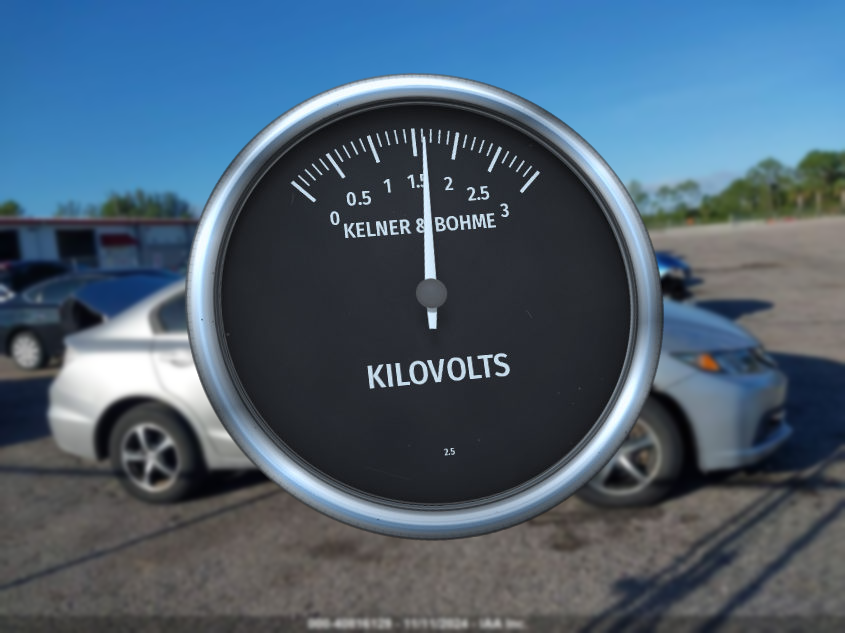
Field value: 1.6 kV
